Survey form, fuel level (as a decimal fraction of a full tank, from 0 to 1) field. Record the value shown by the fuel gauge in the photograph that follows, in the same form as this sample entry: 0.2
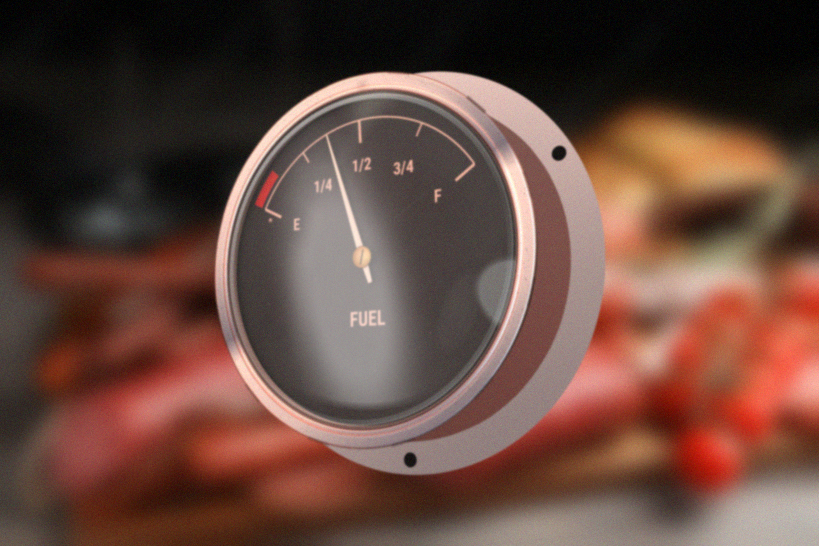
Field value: 0.375
